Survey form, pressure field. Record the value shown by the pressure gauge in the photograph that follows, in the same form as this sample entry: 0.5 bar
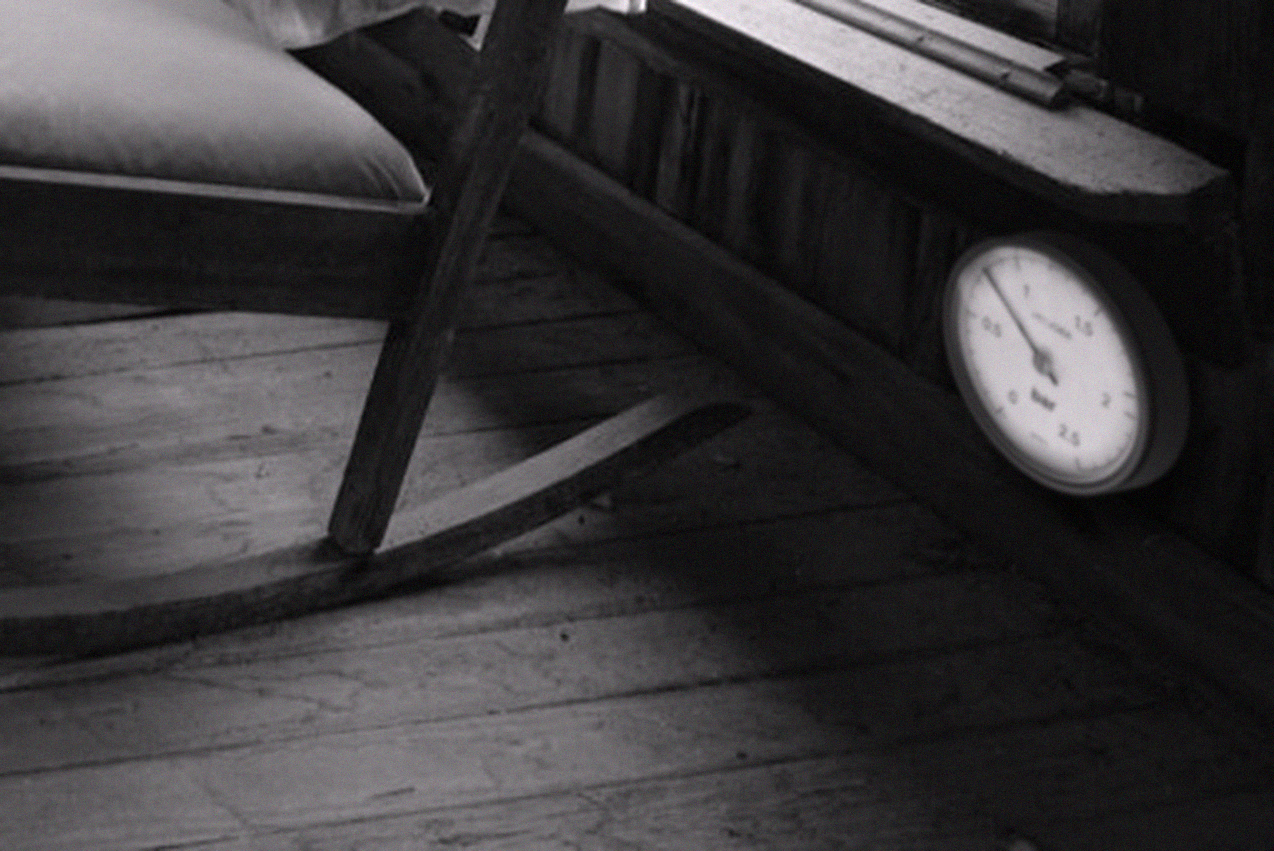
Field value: 0.8 bar
